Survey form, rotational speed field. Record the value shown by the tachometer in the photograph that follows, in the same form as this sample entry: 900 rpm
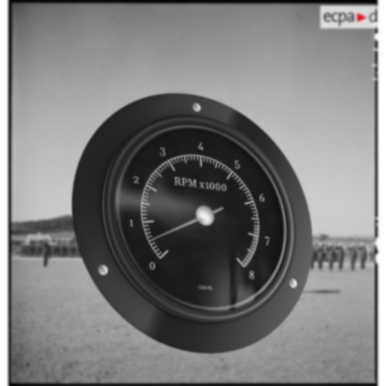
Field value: 500 rpm
